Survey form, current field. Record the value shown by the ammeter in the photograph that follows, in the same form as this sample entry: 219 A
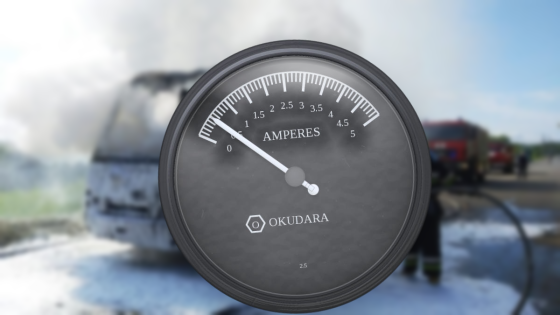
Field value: 0.5 A
